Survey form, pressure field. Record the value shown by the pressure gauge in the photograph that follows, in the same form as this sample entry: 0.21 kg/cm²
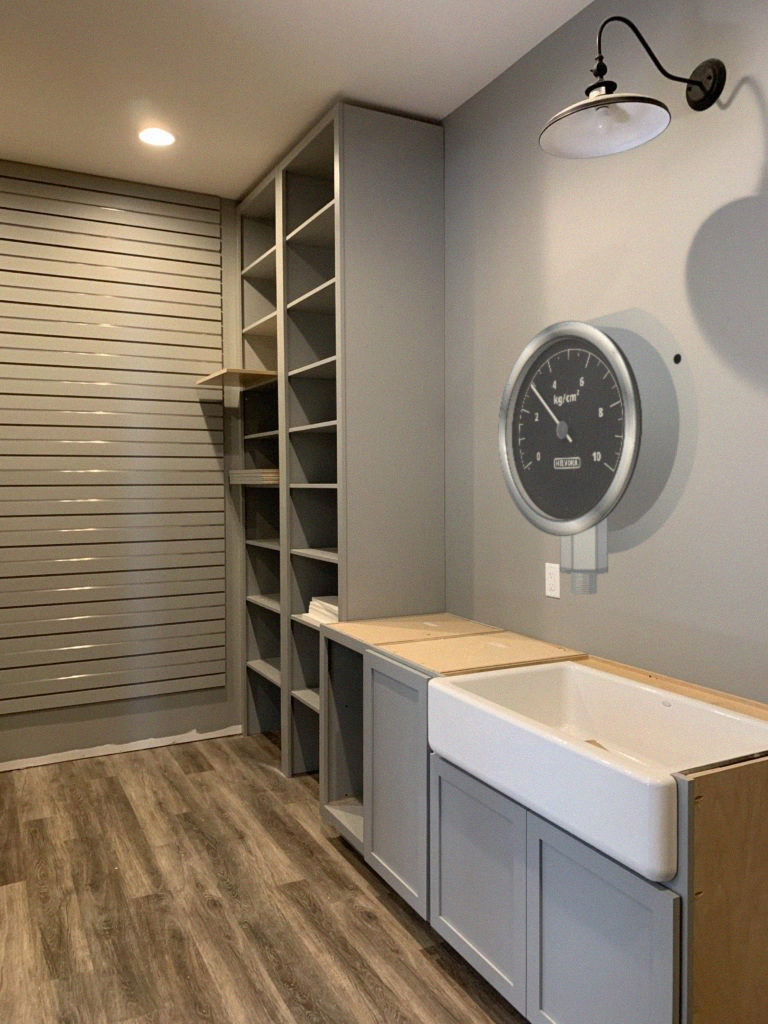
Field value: 3 kg/cm²
